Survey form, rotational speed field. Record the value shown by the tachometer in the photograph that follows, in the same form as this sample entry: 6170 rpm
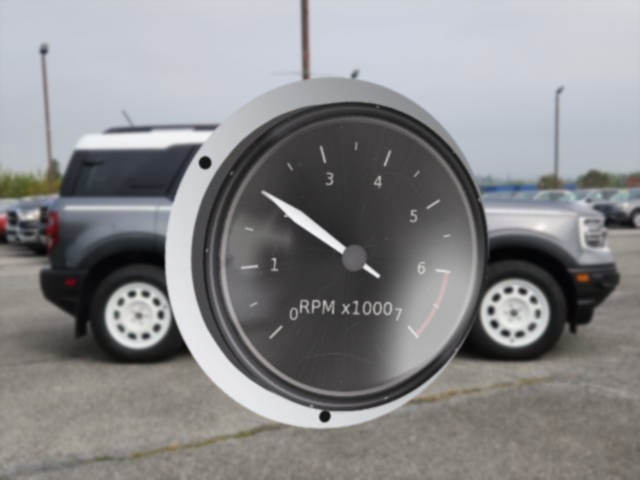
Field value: 2000 rpm
